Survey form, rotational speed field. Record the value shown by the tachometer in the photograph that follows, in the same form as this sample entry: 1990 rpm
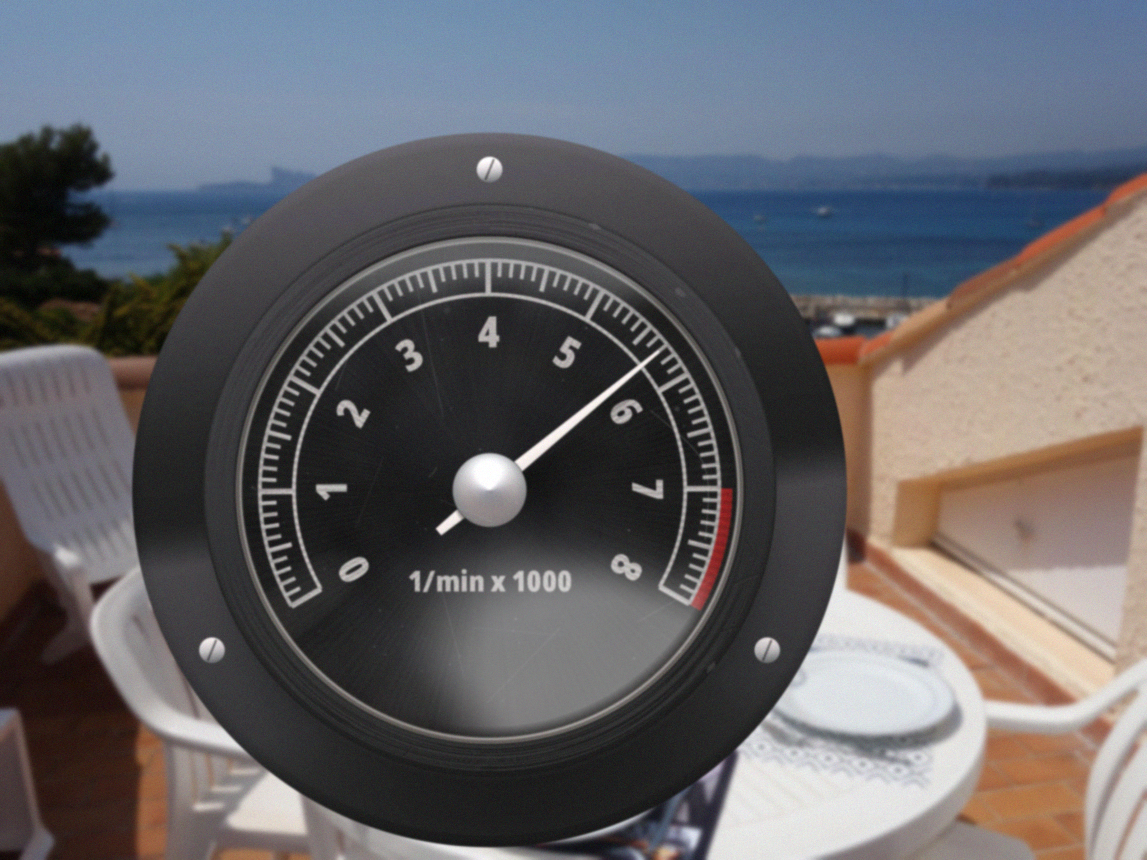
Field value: 5700 rpm
